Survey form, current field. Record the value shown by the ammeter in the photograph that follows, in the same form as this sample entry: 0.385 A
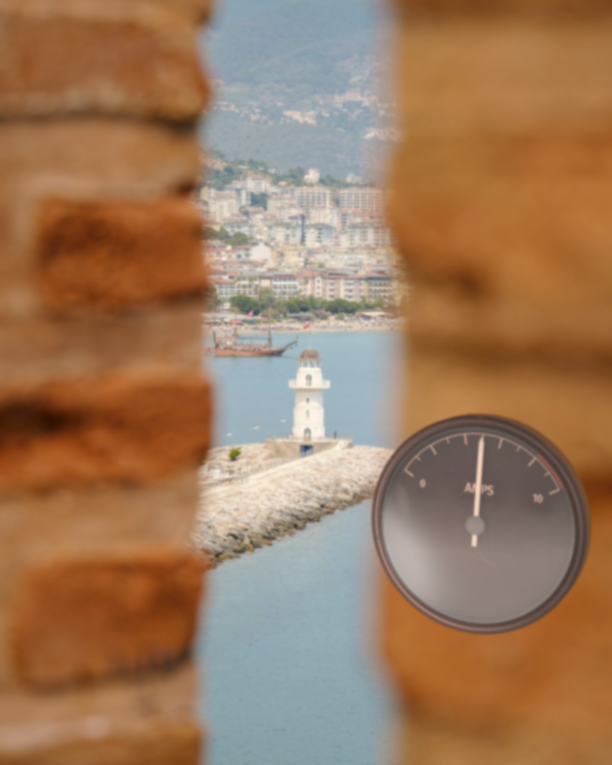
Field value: 5 A
